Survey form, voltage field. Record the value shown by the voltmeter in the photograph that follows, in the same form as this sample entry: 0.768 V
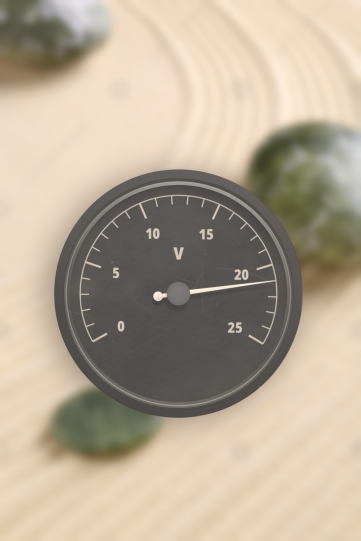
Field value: 21 V
